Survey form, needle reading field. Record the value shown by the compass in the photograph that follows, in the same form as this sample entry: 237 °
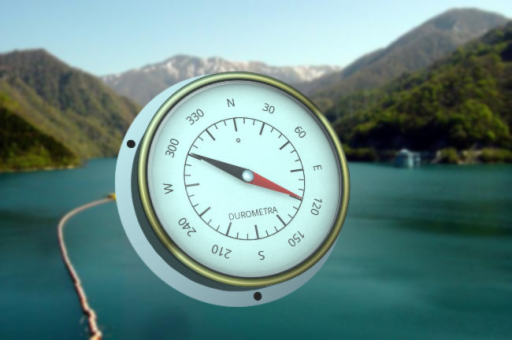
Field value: 120 °
